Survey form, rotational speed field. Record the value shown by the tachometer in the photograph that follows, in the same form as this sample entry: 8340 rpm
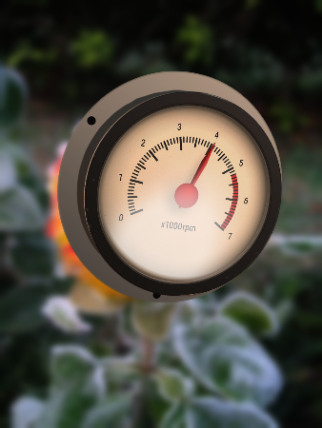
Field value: 4000 rpm
